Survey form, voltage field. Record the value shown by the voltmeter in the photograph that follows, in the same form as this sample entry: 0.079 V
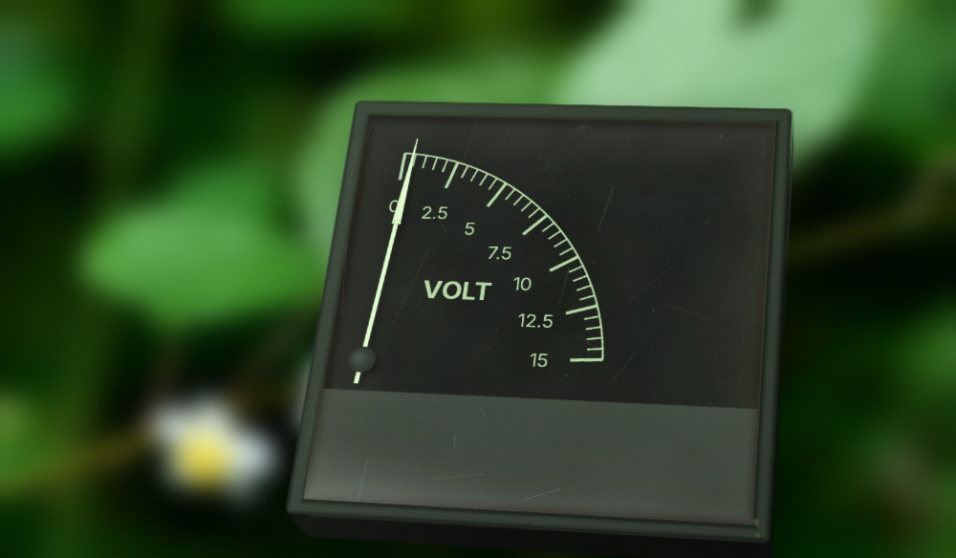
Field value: 0.5 V
